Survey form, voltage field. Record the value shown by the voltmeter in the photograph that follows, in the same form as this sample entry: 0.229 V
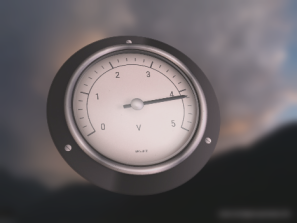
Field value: 4.2 V
